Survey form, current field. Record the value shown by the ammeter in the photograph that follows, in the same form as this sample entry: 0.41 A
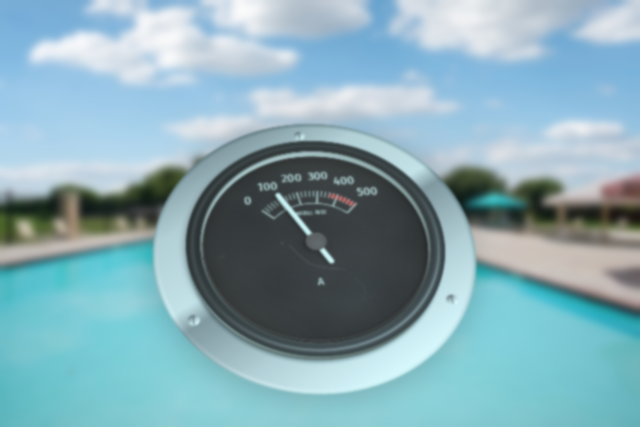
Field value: 100 A
